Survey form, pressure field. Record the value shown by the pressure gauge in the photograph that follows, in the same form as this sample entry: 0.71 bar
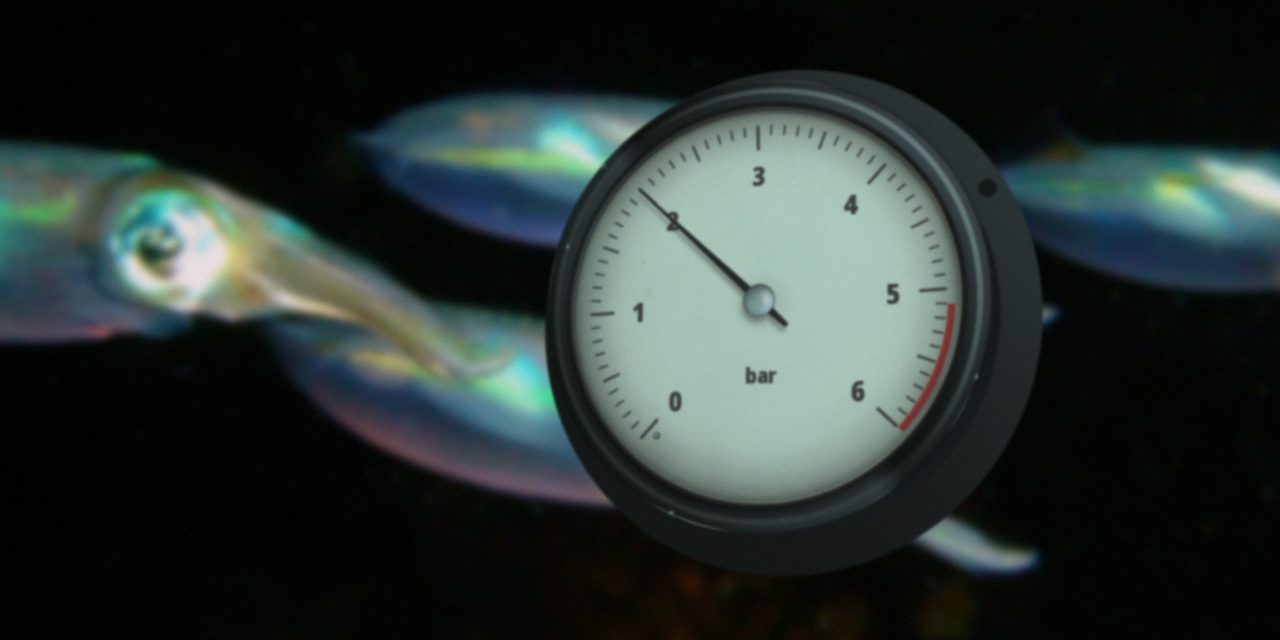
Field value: 2 bar
